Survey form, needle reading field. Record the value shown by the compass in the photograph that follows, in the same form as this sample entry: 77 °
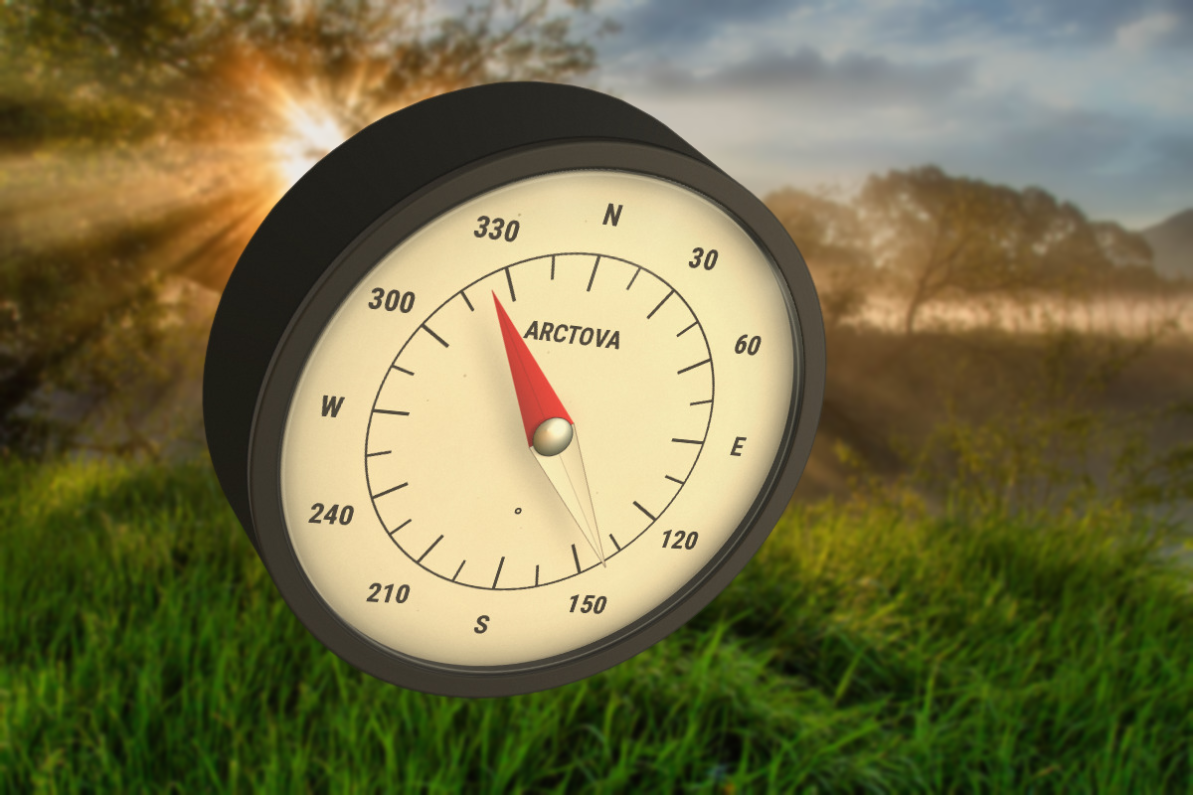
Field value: 322.5 °
